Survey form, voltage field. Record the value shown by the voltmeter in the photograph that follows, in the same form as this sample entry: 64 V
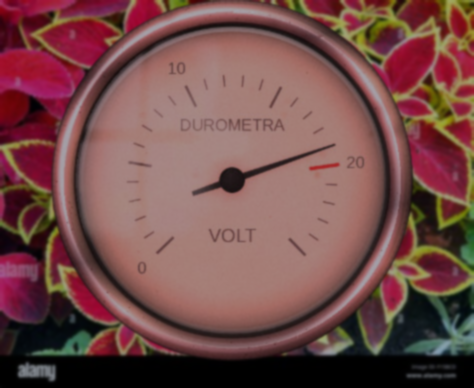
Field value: 19 V
